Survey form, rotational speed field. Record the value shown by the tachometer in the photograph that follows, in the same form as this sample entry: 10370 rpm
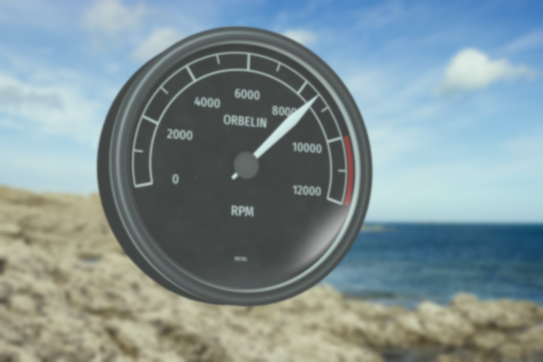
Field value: 8500 rpm
